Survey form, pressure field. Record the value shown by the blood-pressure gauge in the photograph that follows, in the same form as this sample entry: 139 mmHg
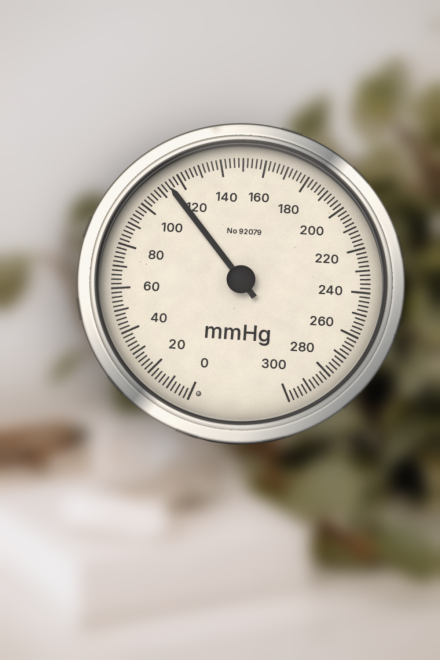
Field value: 114 mmHg
